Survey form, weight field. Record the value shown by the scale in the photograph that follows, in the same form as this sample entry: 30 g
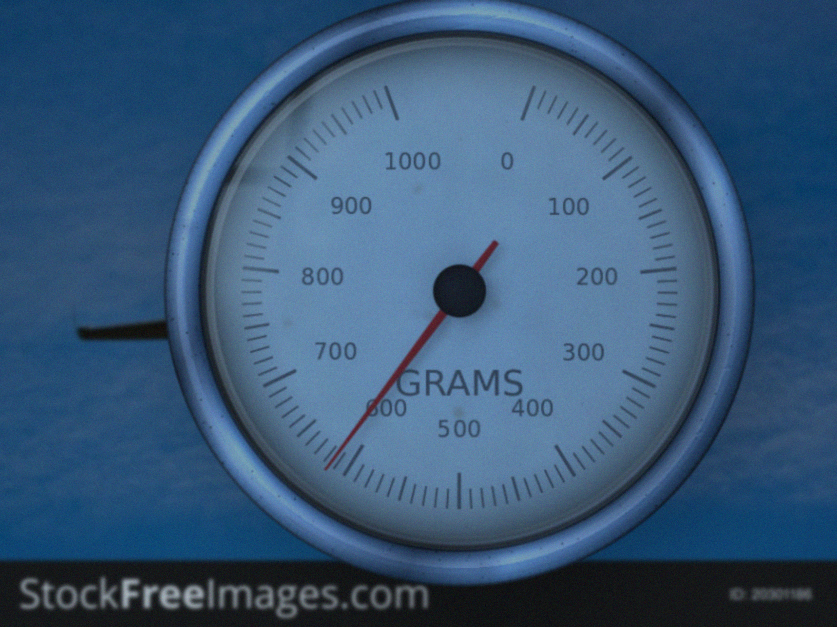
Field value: 615 g
